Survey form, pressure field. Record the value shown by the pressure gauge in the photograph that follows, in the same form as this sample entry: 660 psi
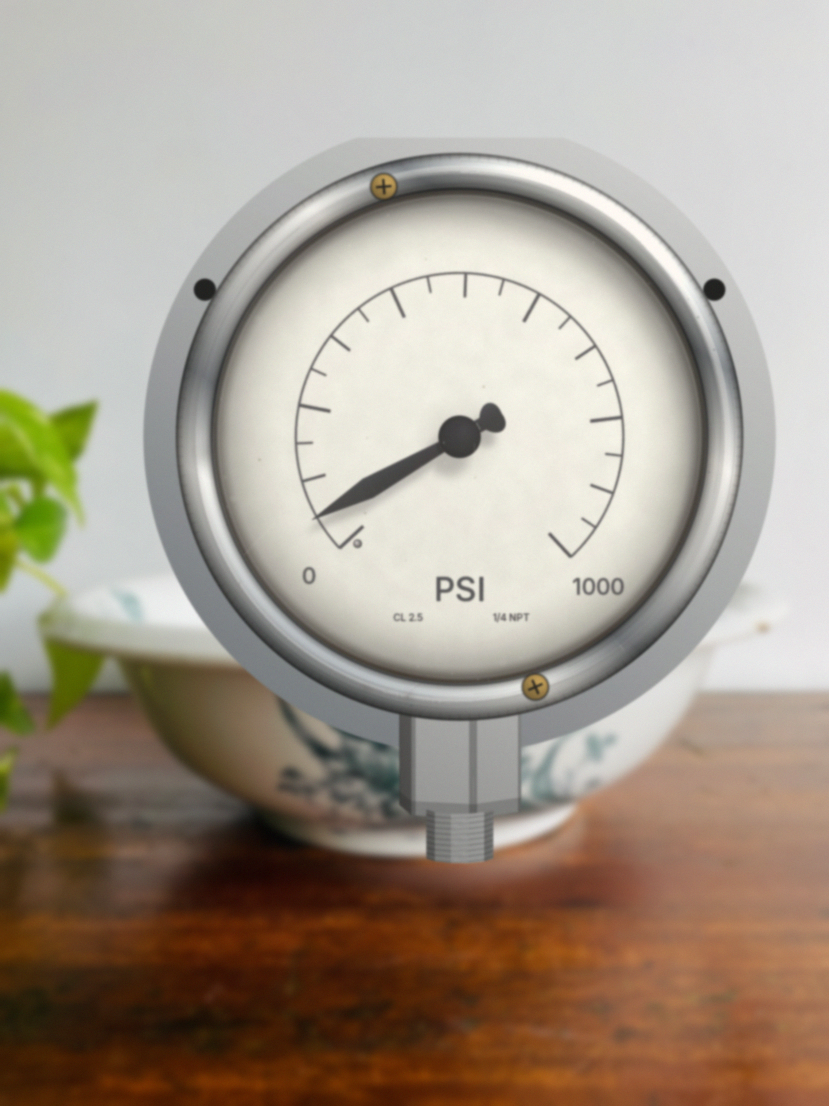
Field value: 50 psi
